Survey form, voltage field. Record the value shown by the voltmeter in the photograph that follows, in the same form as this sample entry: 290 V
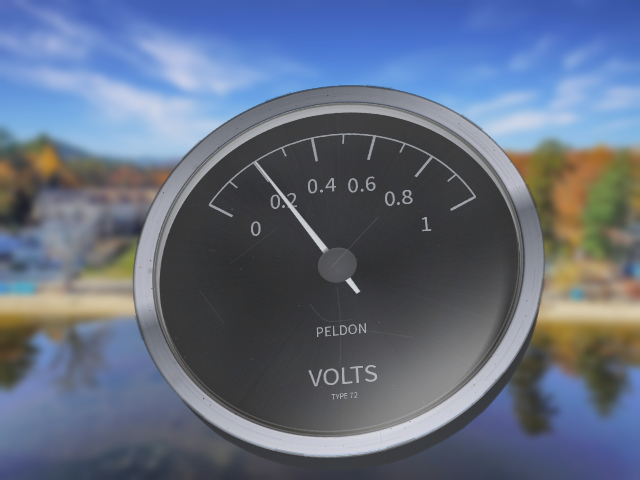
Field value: 0.2 V
